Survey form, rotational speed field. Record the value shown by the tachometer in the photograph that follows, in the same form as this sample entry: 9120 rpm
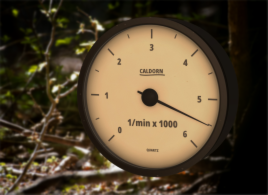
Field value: 5500 rpm
